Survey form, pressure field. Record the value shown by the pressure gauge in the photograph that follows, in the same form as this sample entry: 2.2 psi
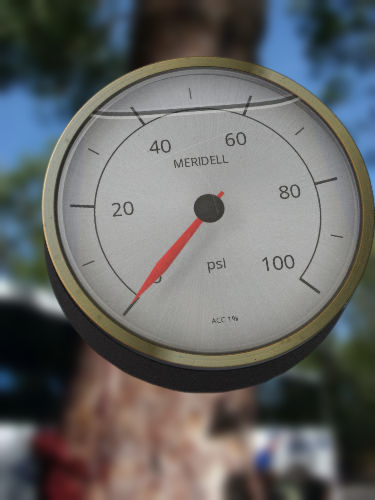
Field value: 0 psi
